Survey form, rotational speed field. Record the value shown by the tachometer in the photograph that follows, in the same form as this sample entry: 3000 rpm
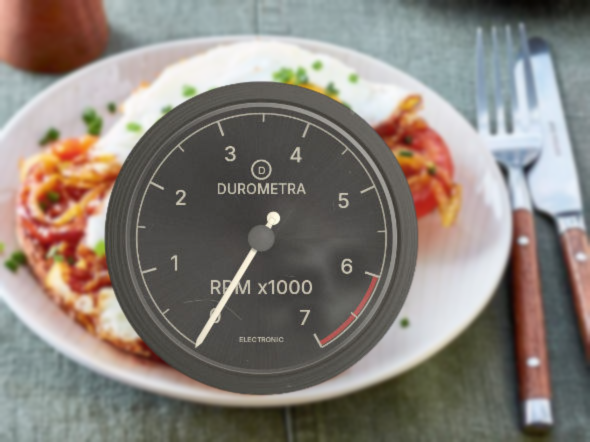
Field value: 0 rpm
